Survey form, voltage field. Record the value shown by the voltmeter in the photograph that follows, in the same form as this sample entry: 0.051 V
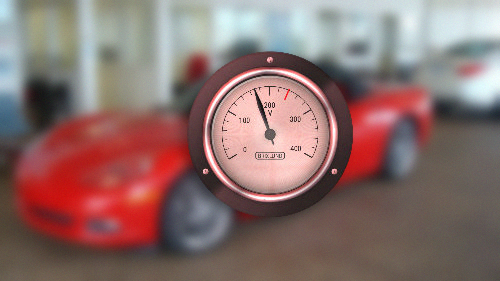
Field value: 170 V
